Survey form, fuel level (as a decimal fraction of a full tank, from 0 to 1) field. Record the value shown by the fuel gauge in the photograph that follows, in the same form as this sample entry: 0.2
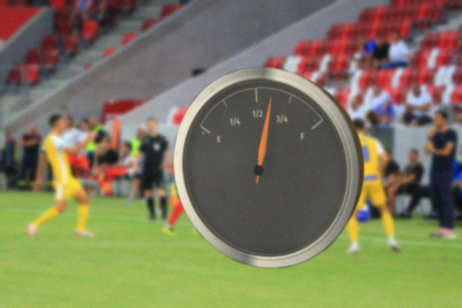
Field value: 0.625
